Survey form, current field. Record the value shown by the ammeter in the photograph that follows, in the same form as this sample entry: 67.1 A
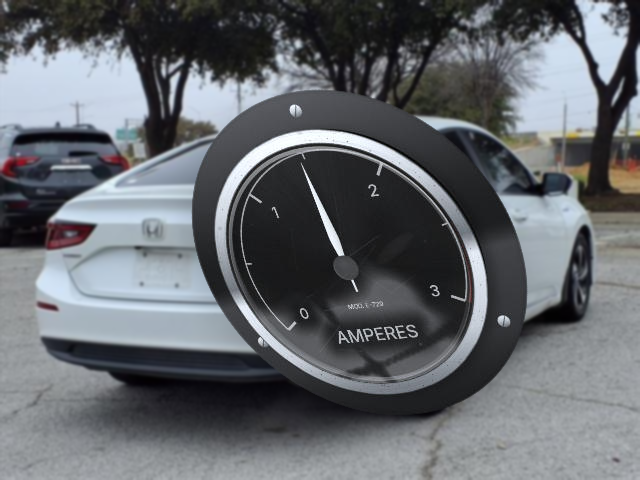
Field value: 1.5 A
